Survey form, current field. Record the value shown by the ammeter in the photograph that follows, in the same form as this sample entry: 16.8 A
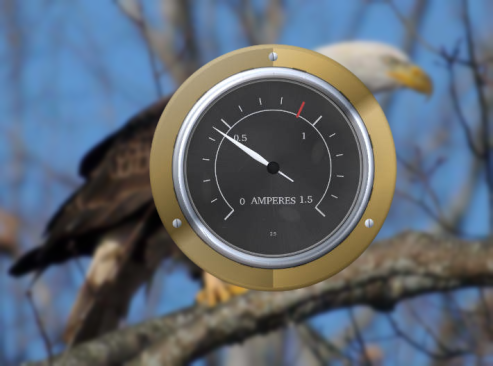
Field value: 0.45 A
